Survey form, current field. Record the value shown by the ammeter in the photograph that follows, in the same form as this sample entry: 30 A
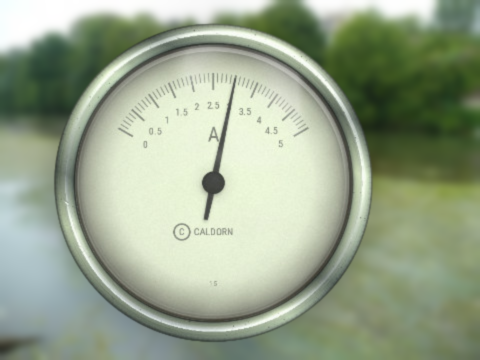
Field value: 3 A
